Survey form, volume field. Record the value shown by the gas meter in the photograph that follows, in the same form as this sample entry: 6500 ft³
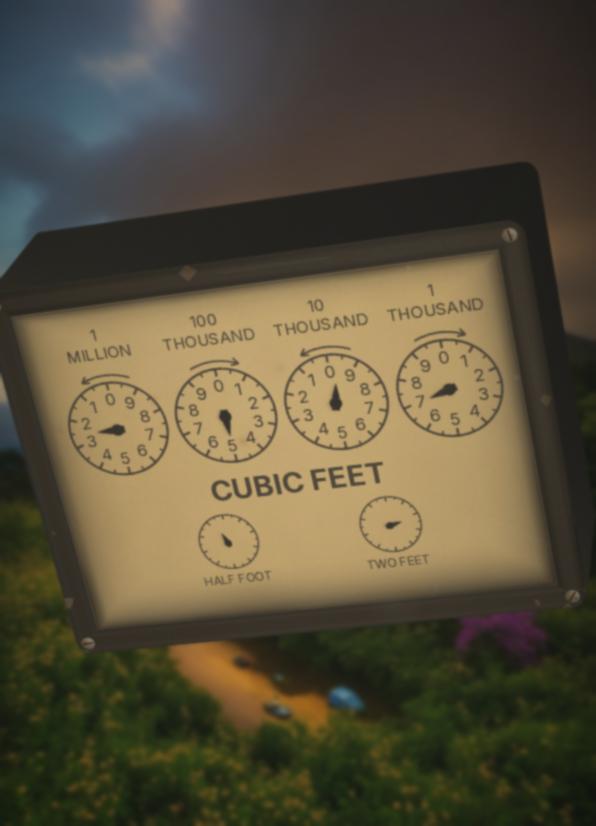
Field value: 249700 ft³
